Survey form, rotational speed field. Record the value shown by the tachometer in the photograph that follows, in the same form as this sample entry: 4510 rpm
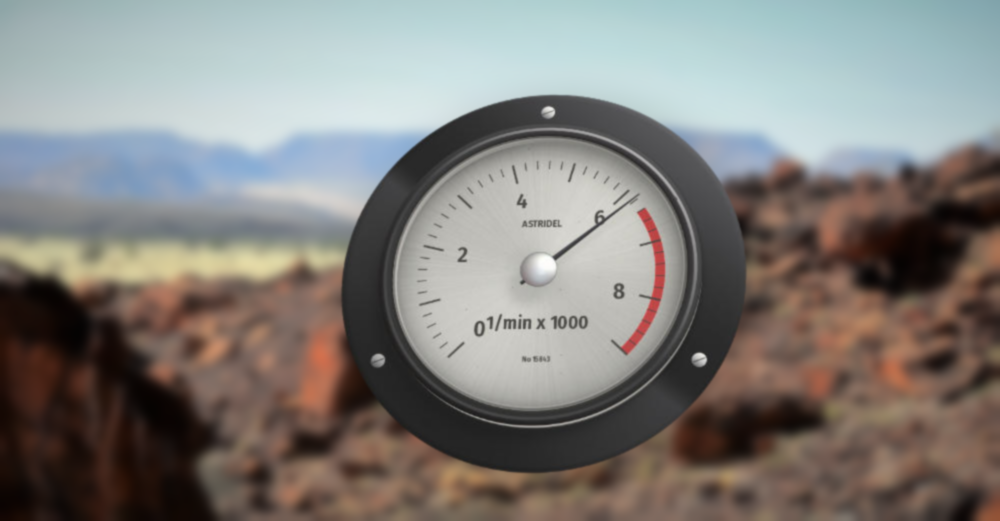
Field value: 6200 rpm
